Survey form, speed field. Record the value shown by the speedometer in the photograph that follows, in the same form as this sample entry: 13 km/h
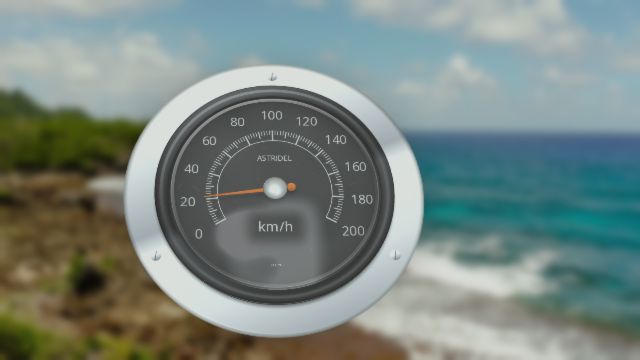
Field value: 20 km/h
